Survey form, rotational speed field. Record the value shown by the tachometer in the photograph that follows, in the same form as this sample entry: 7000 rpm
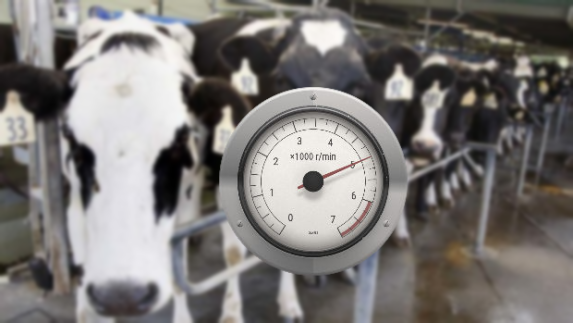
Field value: 5000 rpm
